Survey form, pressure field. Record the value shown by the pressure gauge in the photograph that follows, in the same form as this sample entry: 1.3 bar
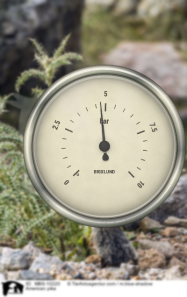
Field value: 4.75 bar
